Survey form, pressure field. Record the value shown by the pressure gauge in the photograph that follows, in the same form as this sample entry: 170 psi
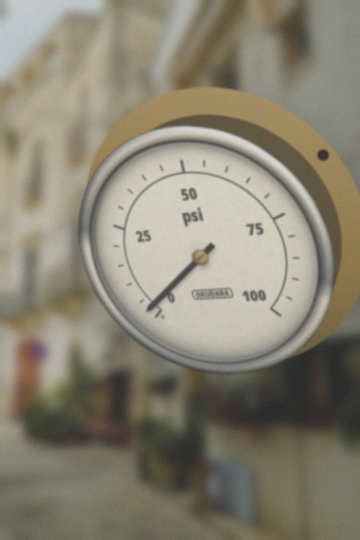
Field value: 2.5 psi
